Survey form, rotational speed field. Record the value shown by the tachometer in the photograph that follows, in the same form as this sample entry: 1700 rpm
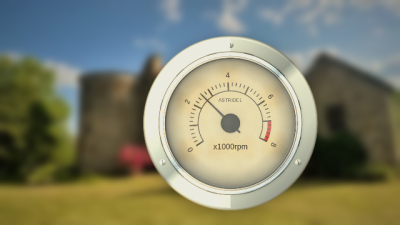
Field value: 2600 rpm
